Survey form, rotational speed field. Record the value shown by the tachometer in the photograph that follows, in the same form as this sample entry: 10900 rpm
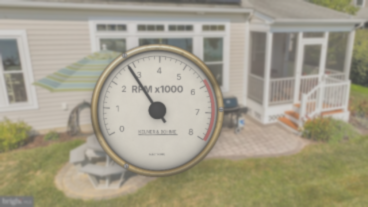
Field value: 2800 rpm
